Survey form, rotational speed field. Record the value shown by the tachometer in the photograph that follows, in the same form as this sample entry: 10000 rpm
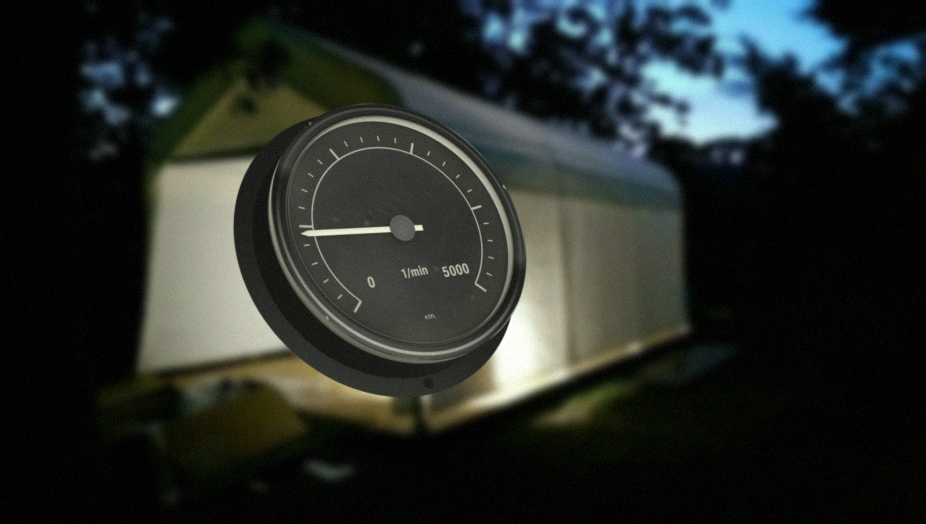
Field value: 900 rpm
